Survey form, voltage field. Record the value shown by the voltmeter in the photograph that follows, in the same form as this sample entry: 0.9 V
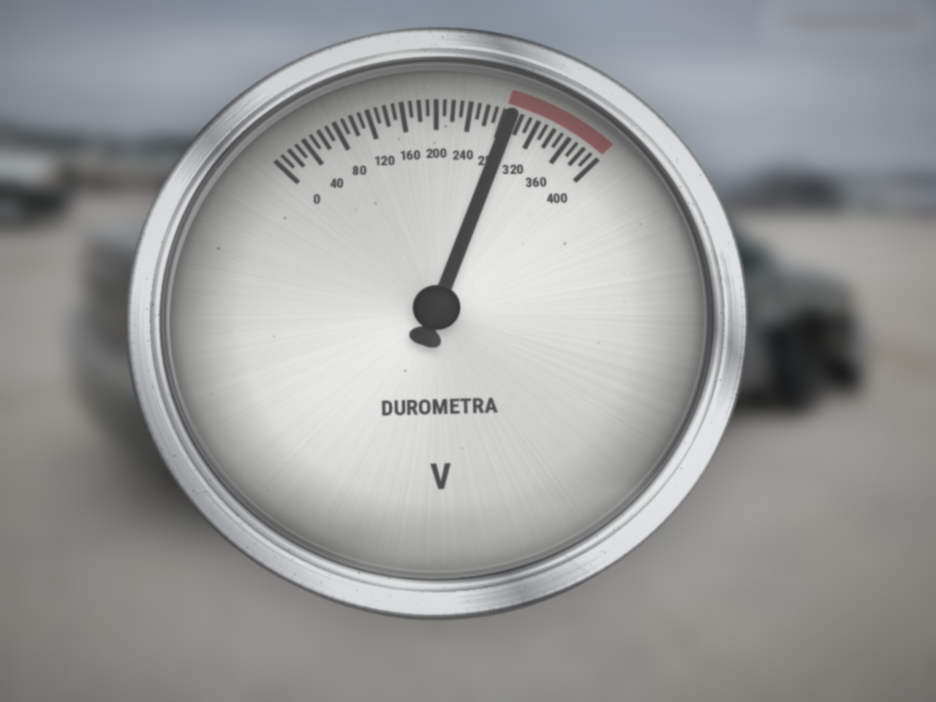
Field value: 290 V
